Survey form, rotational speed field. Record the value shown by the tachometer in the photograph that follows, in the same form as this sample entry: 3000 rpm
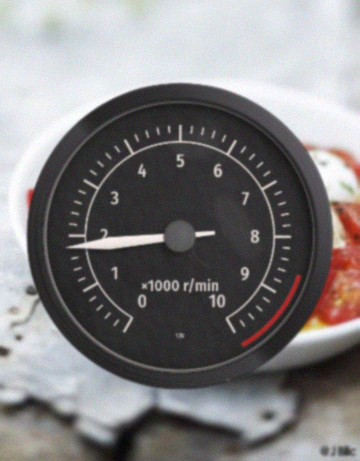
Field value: 1800 rpm
